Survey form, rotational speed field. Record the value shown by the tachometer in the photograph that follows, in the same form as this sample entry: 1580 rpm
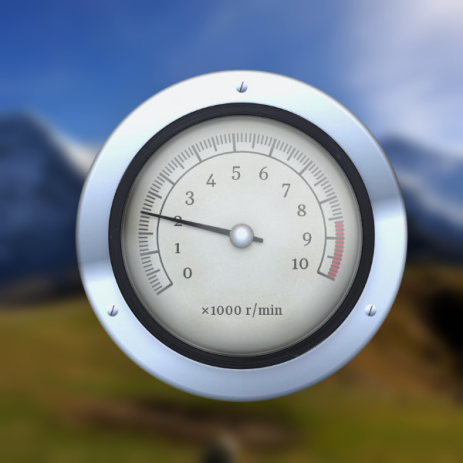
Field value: 2000 rpm
